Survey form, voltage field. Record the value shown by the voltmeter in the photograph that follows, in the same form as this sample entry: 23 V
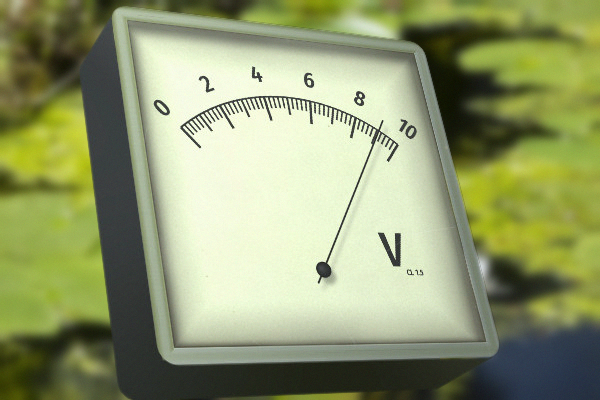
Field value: 9 V
